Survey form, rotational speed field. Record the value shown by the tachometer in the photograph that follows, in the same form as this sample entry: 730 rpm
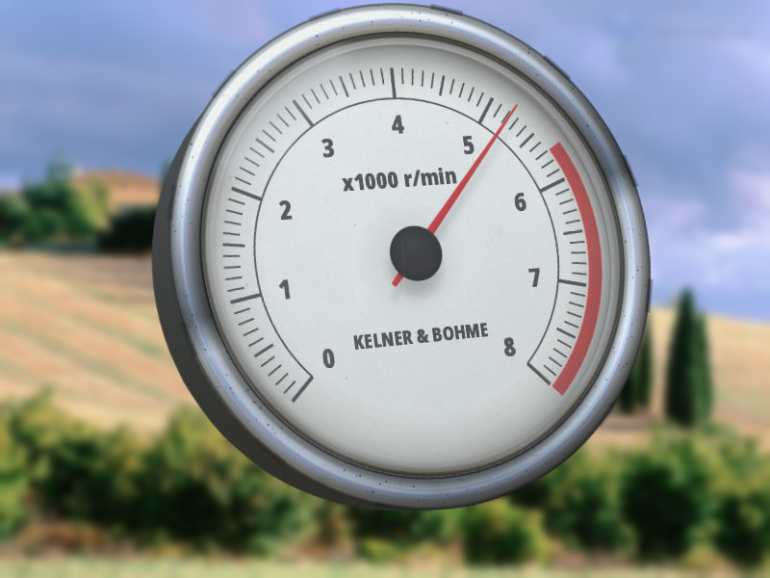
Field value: 5200 rpm
